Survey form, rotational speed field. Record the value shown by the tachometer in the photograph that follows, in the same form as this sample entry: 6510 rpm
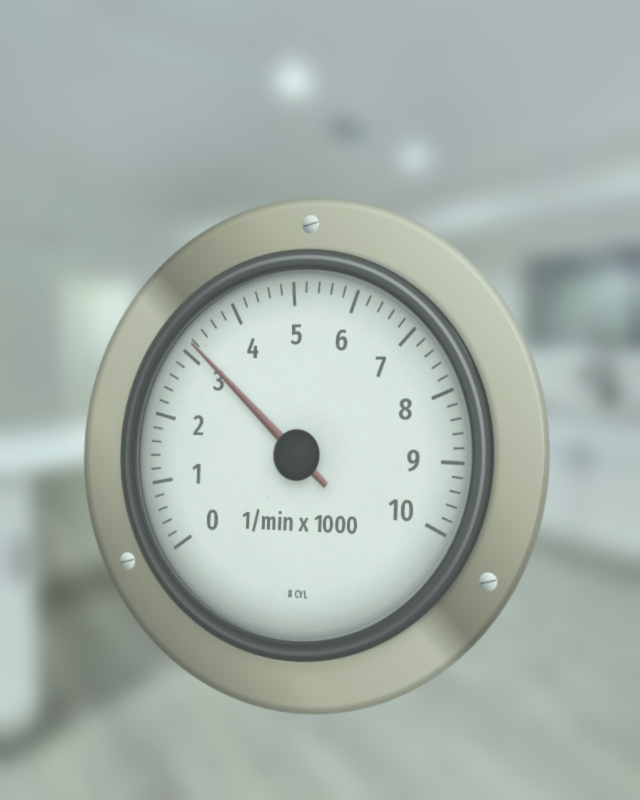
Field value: 3200 rpm
